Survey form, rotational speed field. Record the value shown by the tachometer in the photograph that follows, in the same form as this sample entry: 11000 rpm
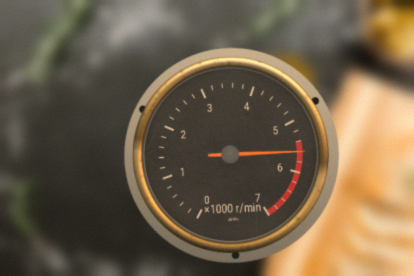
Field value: 5600 rpm
